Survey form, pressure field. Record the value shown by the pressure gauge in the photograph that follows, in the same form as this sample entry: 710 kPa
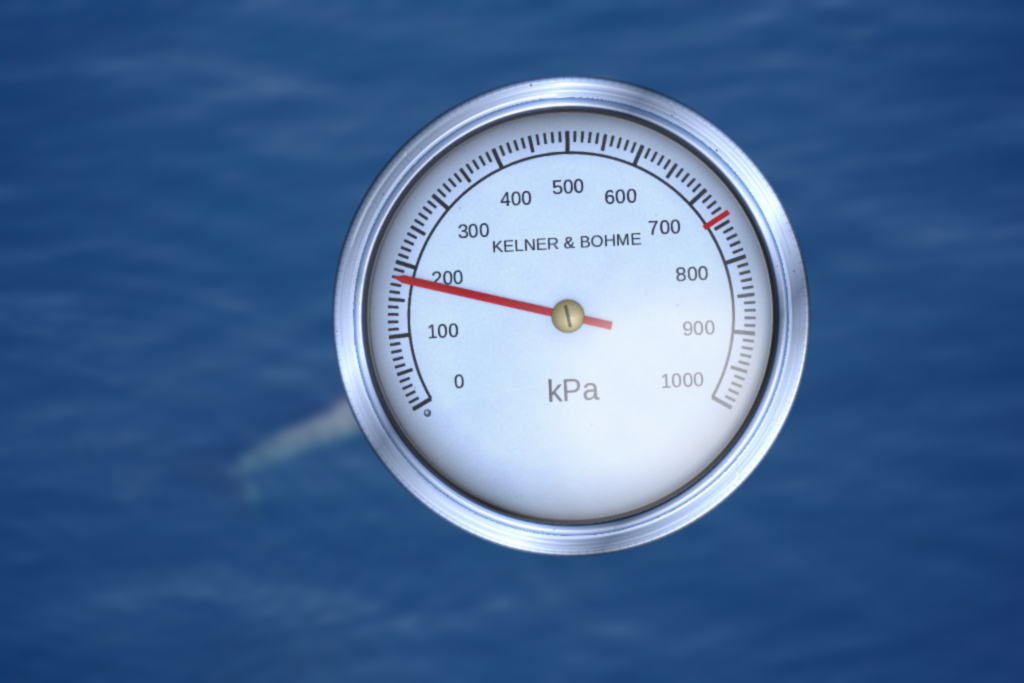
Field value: 180 kPa
